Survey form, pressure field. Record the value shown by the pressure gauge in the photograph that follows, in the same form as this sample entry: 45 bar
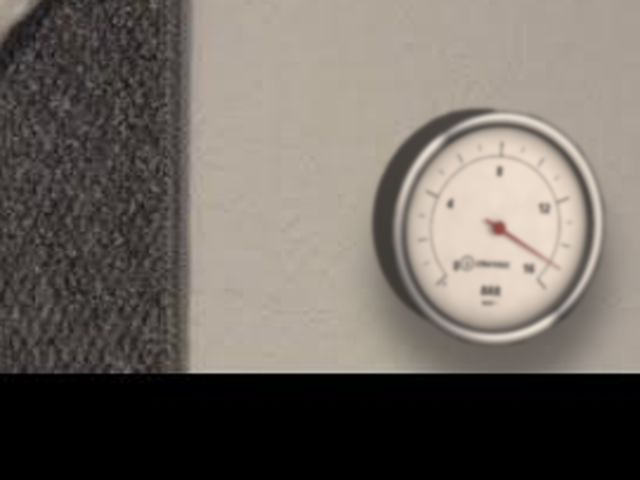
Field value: 15 bar
